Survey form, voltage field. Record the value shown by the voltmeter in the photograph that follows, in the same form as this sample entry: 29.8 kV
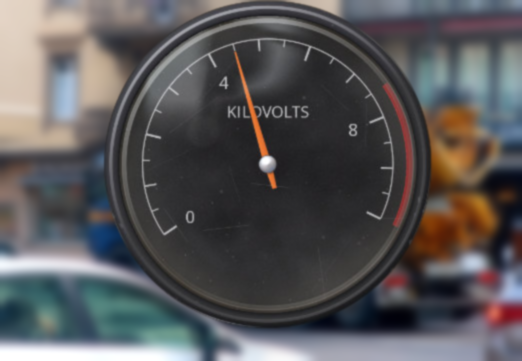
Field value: 4.5 kV
